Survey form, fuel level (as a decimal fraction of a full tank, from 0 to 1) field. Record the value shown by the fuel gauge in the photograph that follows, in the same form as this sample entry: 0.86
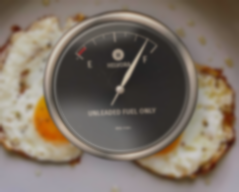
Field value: 0.875
